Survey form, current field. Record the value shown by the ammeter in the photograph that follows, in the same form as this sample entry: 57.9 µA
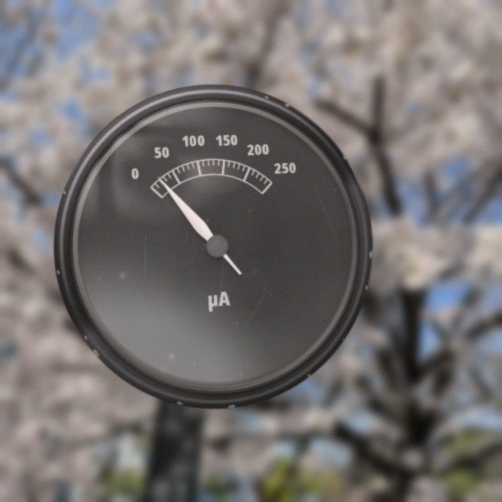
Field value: 20 µA
